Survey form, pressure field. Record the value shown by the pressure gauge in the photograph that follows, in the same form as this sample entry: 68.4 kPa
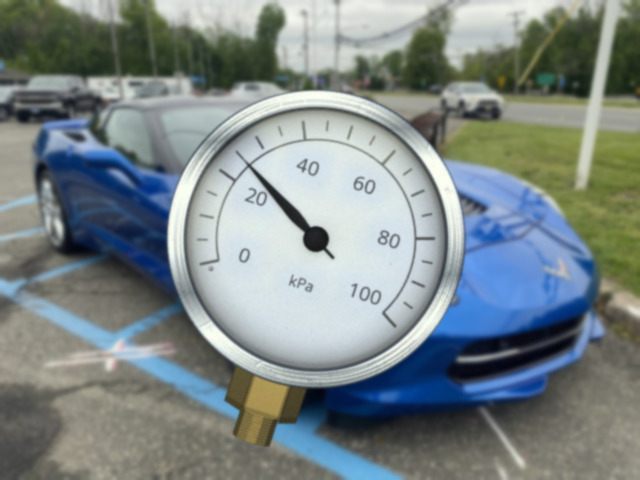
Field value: 25 kPa
